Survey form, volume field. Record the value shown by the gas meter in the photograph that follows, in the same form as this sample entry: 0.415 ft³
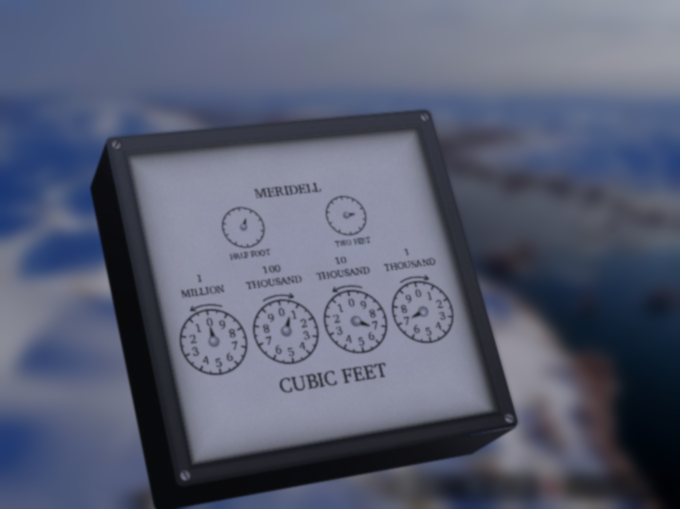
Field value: 6700 ft³
